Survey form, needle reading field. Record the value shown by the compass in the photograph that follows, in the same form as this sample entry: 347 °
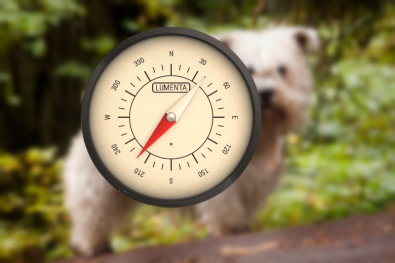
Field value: 220 °
